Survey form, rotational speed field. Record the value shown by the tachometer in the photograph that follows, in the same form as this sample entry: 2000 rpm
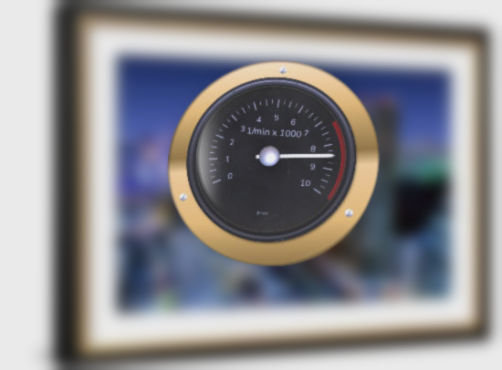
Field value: 8500 rpm
